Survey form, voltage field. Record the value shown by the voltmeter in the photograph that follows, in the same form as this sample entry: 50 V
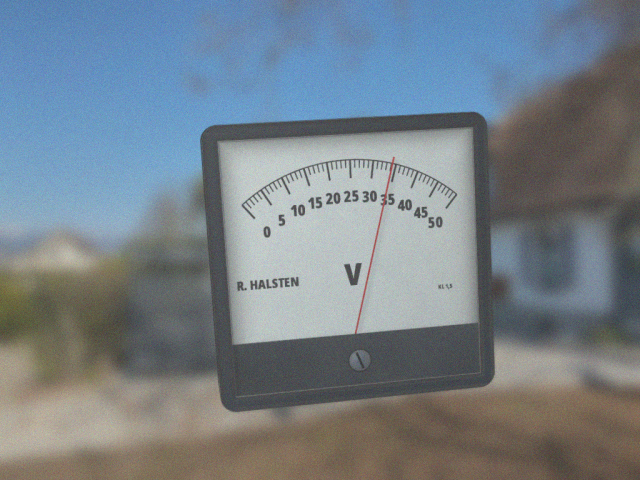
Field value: 34 V
